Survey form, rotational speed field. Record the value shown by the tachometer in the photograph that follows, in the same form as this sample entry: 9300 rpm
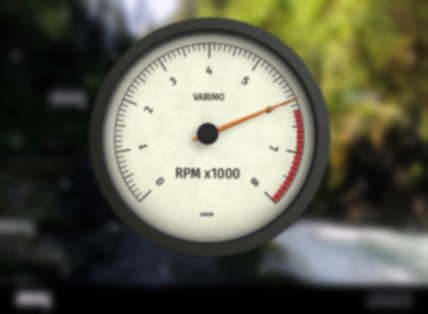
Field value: 6000 rpm
